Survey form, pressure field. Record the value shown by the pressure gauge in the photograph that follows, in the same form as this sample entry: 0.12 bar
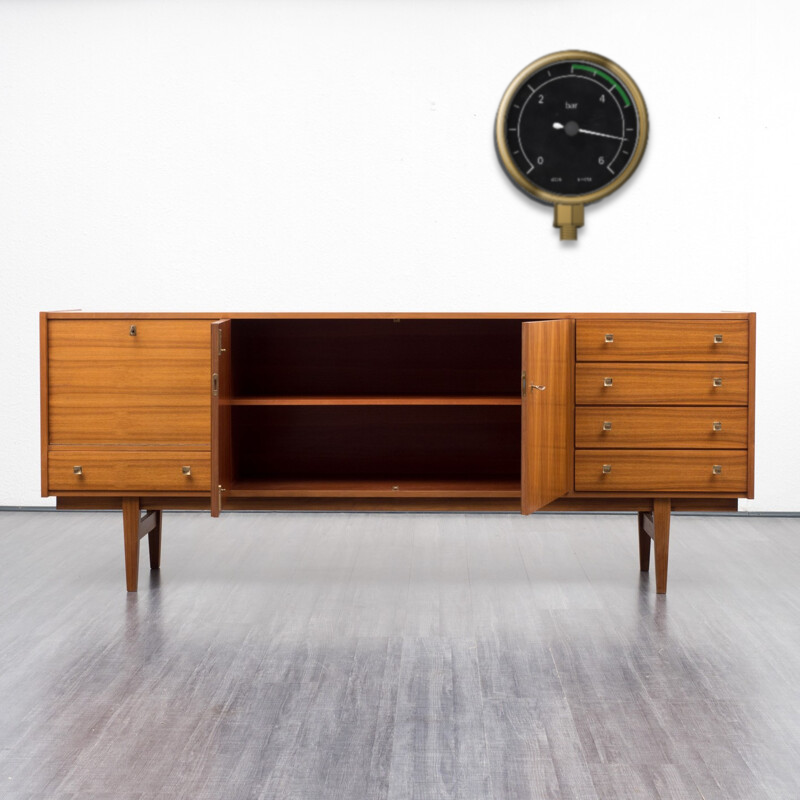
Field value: 5.25 bar
